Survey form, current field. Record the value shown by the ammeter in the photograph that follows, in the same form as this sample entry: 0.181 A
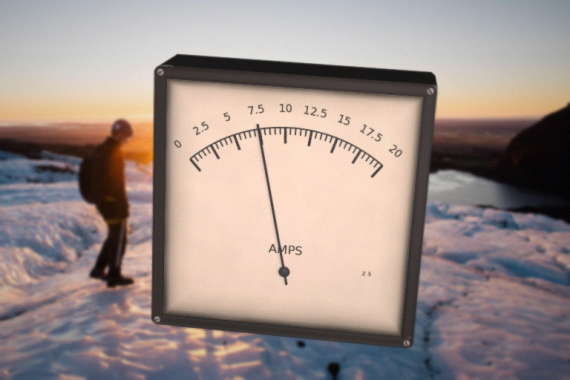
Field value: 7.5 A
